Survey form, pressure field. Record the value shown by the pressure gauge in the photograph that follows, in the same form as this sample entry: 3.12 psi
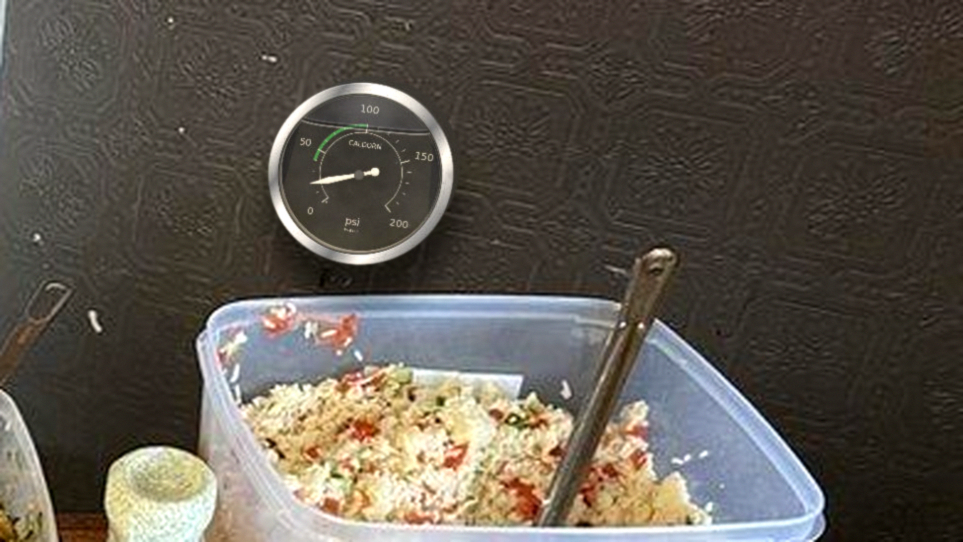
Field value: 20 psi
